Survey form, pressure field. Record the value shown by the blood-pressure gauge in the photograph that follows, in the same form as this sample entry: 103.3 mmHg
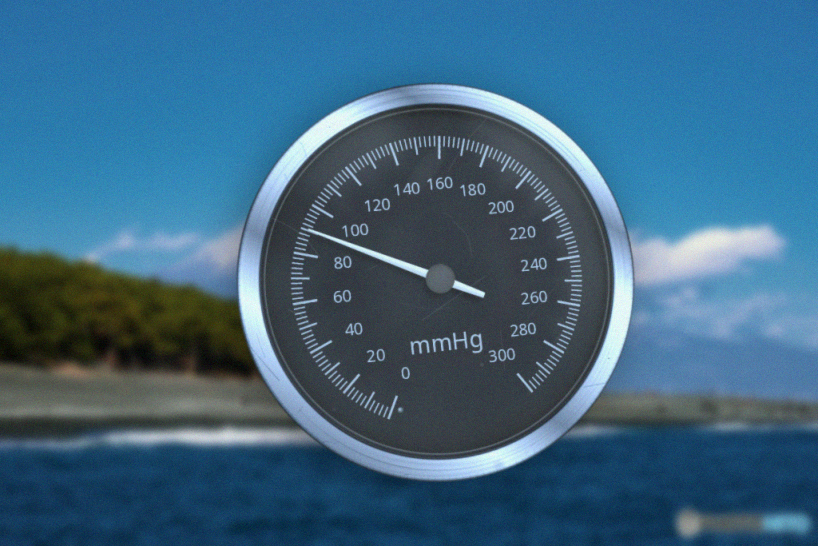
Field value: 90 mmHg
